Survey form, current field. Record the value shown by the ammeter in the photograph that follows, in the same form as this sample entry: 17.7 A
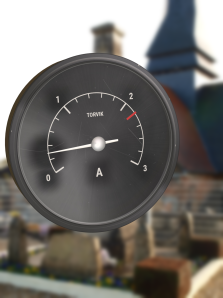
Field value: 0.3 A
